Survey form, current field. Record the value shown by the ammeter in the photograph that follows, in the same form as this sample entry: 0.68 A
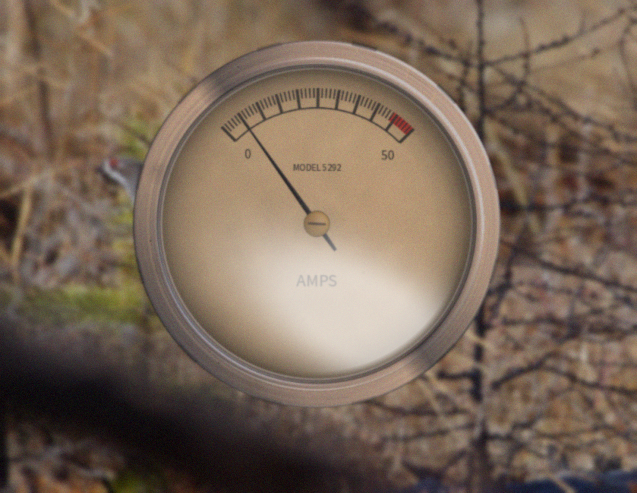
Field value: 5 A
